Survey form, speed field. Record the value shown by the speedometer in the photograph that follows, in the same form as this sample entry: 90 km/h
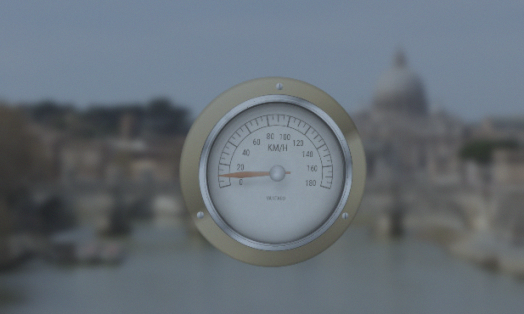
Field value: 10 km/h
